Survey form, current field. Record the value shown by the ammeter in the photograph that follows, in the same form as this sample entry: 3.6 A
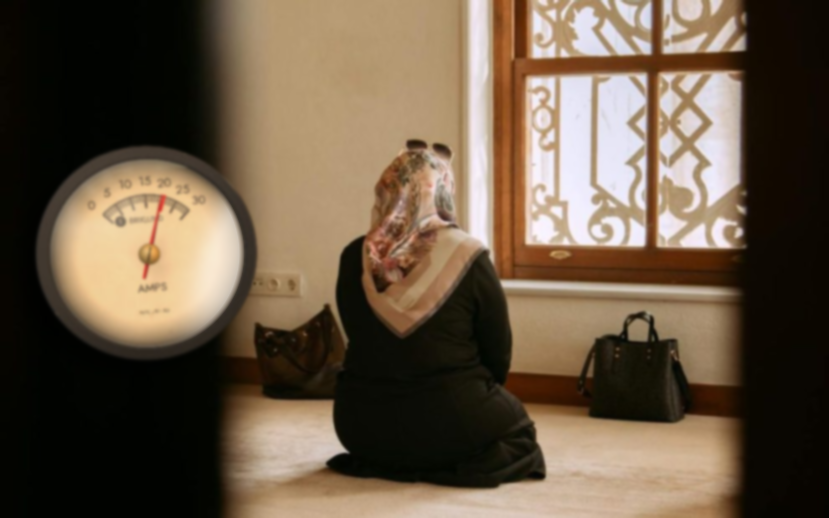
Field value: 20 A
